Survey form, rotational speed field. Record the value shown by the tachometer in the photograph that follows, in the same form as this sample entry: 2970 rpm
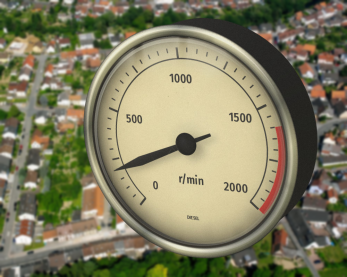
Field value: 200 rpm
